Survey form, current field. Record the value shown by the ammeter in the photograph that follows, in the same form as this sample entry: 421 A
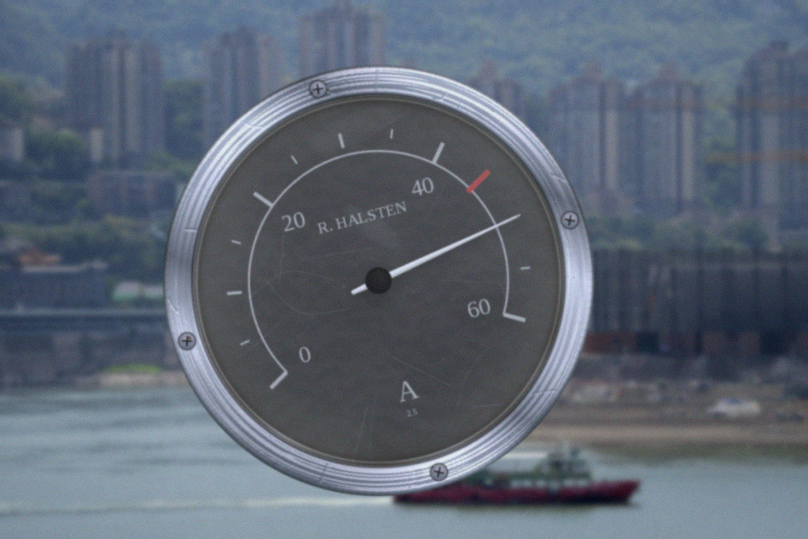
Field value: 50 A
